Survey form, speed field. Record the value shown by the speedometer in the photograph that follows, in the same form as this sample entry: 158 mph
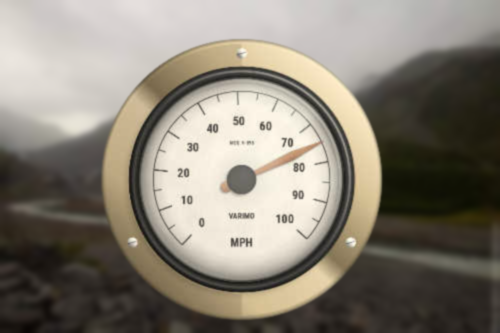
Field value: 75 mph
